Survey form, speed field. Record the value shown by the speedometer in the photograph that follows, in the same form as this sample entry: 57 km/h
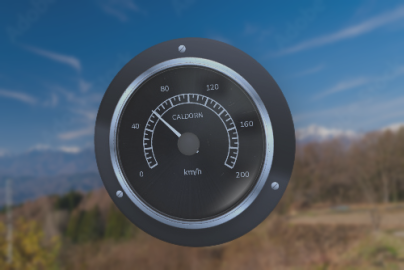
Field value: 60 km/h
